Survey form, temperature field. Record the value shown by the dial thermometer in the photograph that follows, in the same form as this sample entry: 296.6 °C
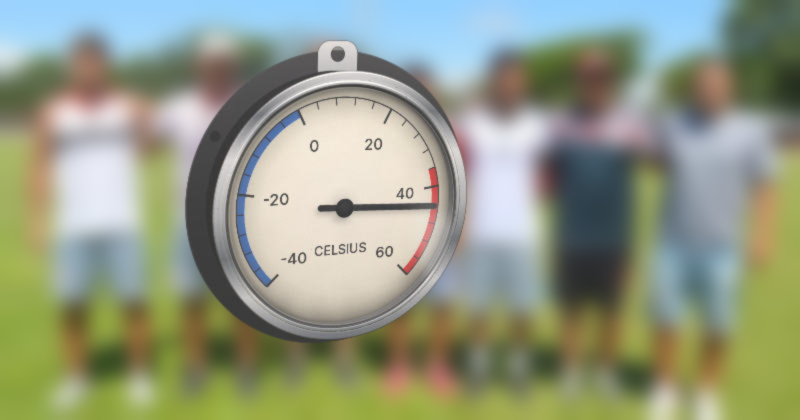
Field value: 44 °C
